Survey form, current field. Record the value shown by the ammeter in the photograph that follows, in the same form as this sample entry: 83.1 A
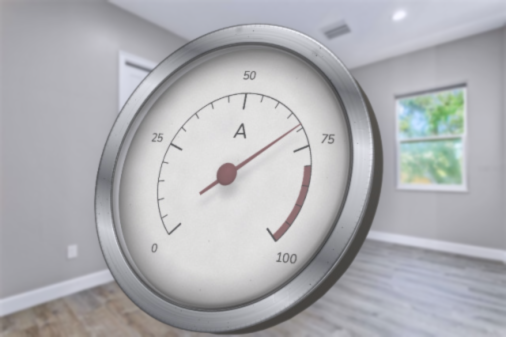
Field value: 70 A
